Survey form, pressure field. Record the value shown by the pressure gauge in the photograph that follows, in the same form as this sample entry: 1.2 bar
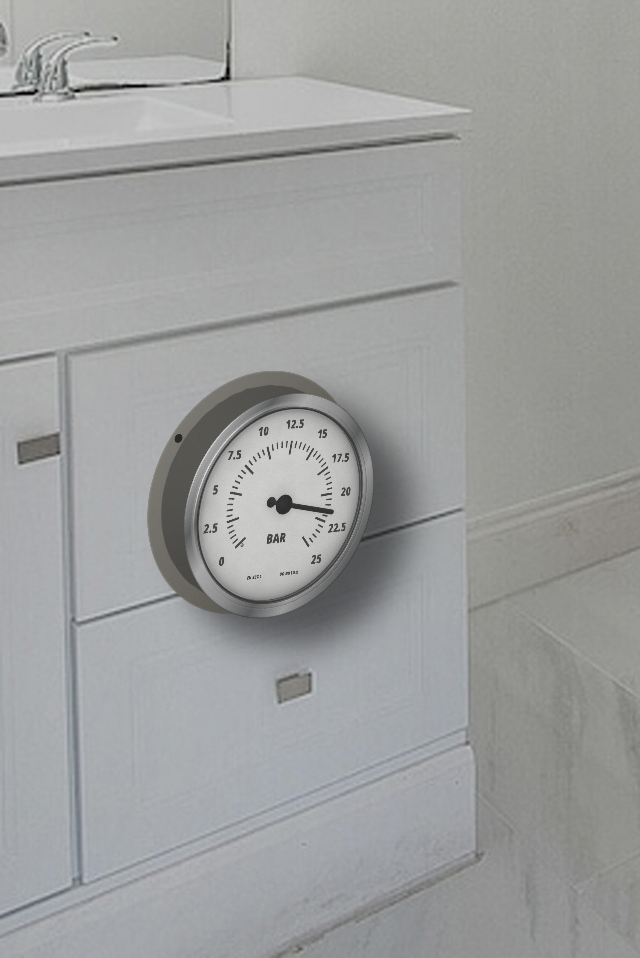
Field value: 21.5 bar
